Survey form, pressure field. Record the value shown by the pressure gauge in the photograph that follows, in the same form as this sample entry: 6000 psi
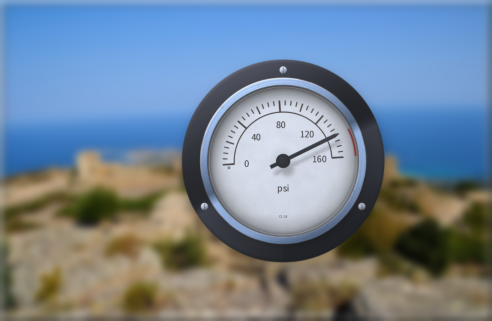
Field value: 140 psi
